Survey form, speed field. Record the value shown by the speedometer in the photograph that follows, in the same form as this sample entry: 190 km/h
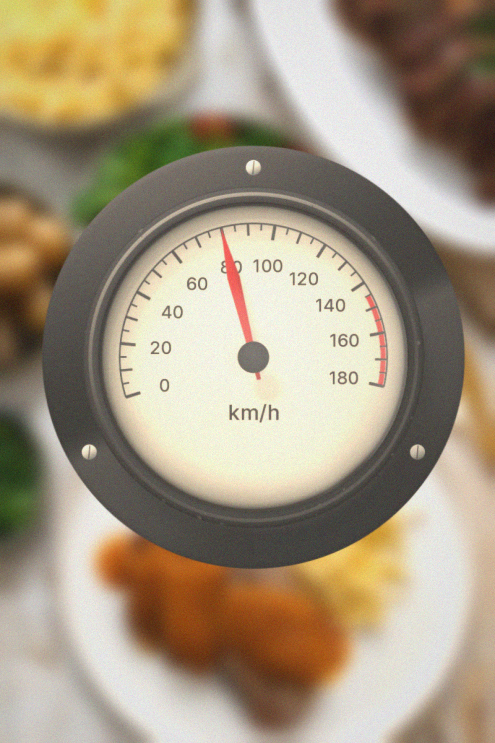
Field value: 80 km/h
